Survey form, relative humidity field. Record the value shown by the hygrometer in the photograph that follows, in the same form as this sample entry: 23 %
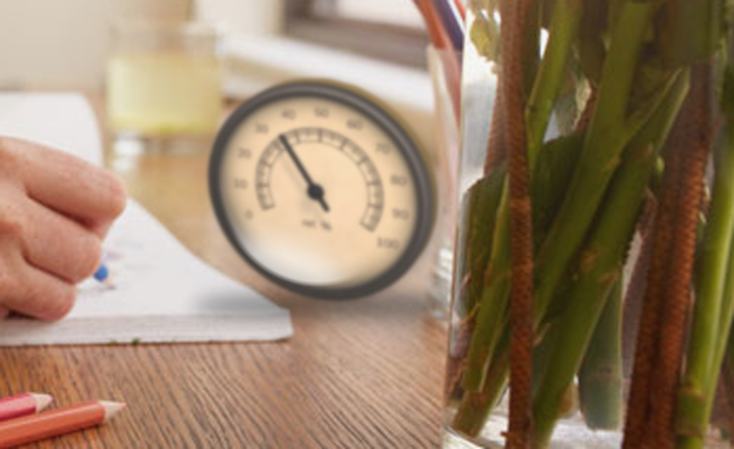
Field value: 35 %
